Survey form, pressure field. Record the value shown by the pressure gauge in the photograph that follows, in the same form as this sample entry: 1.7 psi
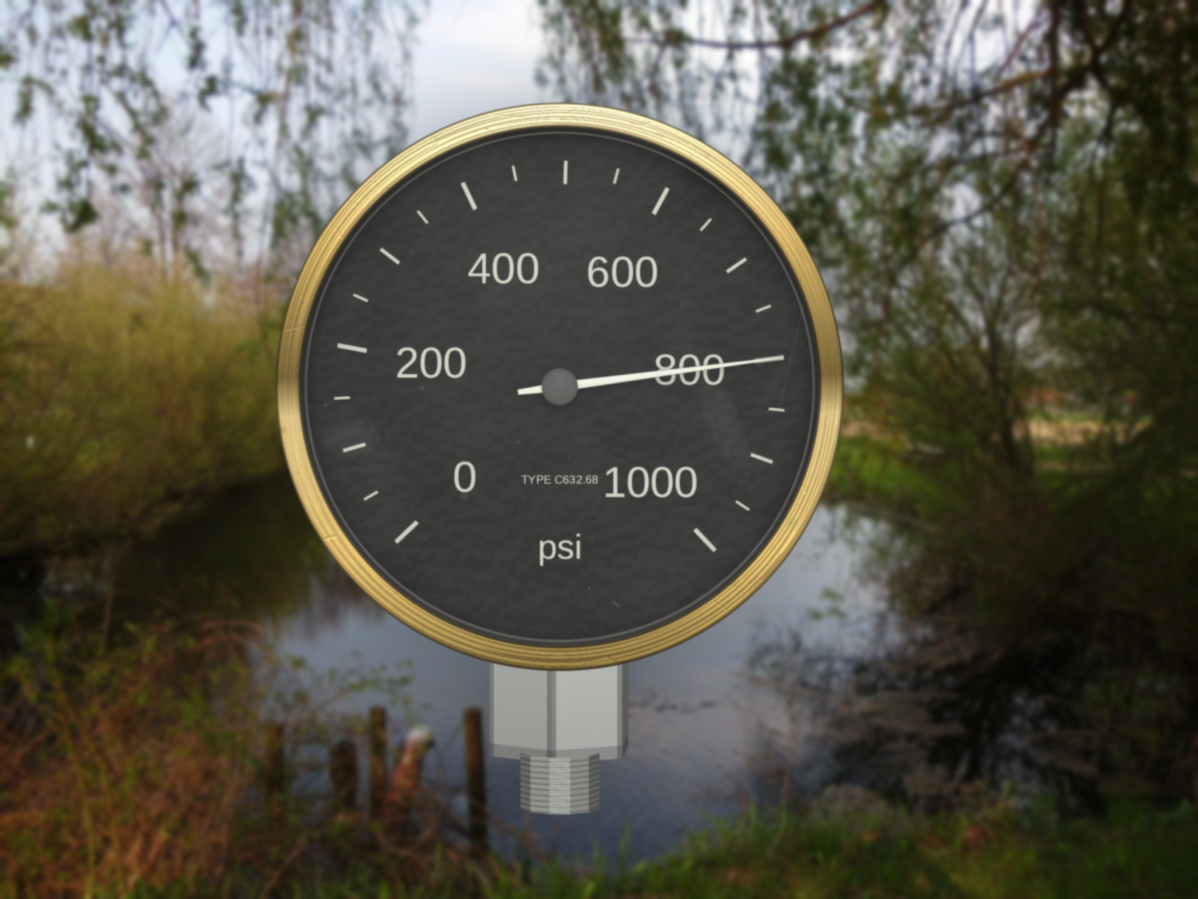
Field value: 800 psi
